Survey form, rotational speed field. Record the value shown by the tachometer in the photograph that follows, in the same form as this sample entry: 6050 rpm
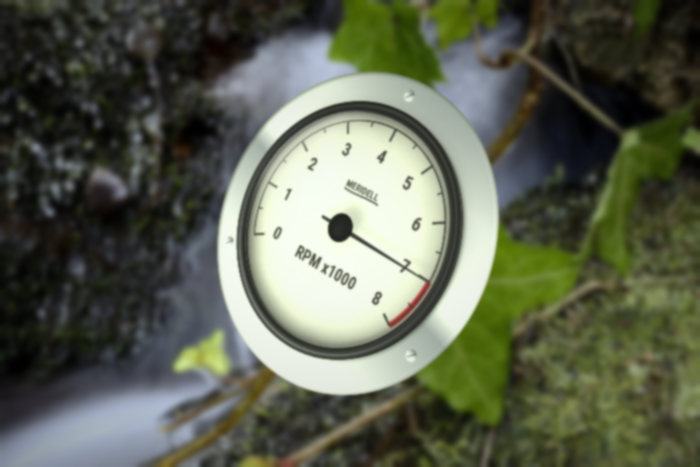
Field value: 7000 rpm
